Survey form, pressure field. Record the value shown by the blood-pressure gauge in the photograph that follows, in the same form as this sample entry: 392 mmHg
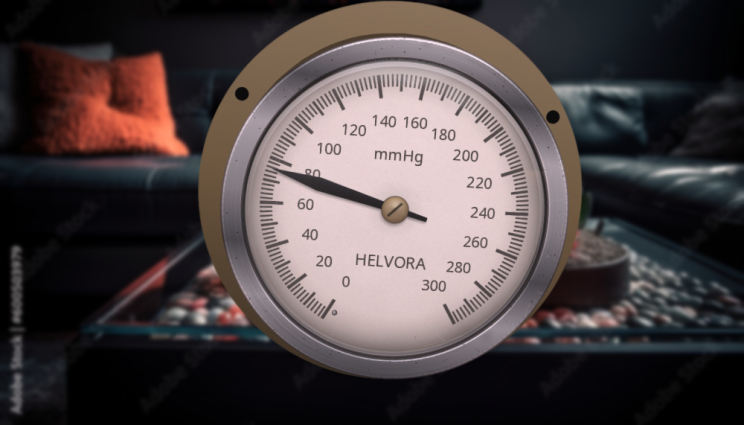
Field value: 76 mmHg
